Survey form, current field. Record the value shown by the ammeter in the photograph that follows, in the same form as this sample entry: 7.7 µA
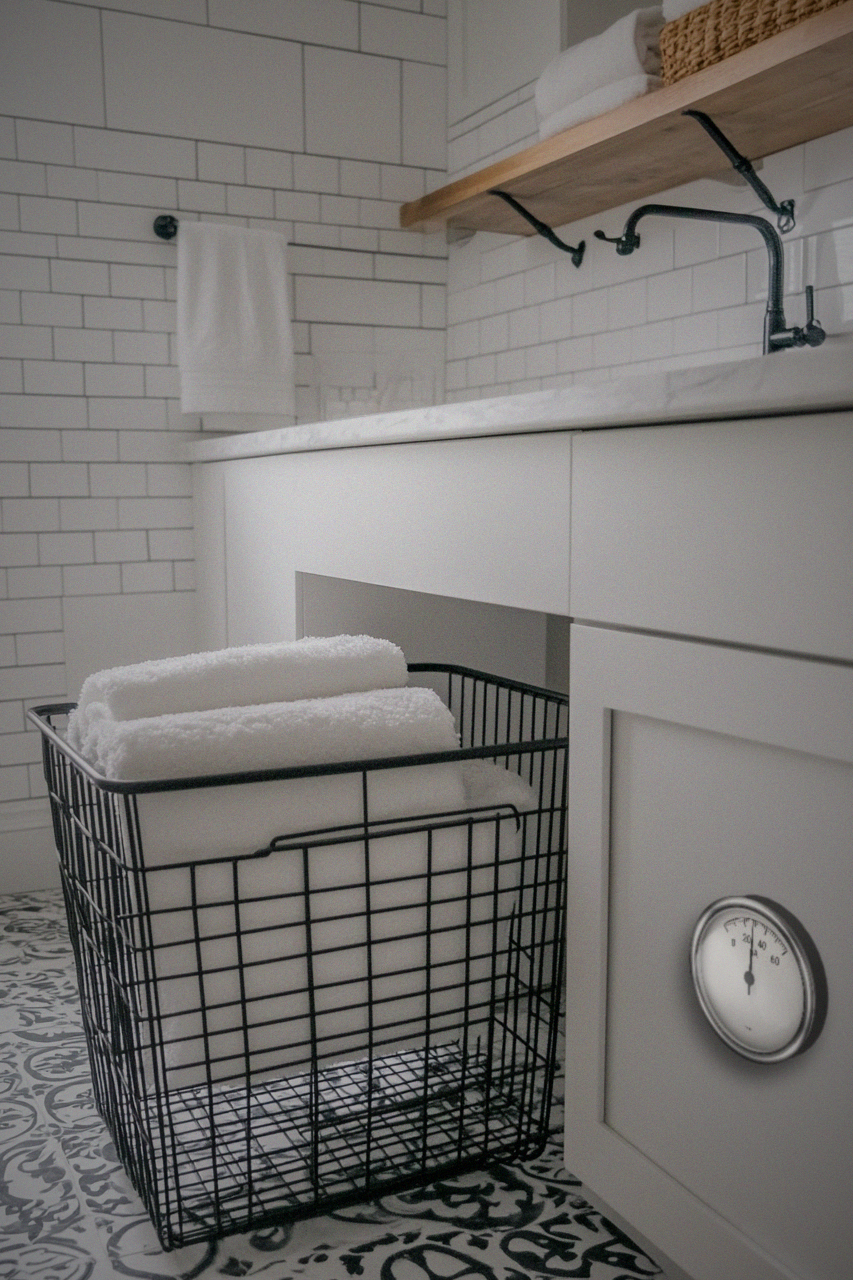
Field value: 30 µA
